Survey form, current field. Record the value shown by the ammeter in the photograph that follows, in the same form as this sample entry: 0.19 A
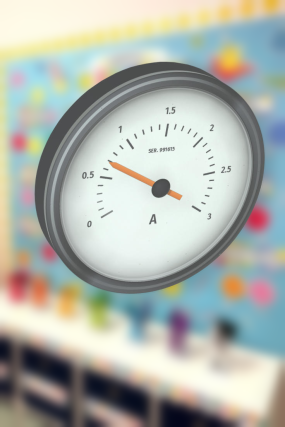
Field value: 0.7 A
